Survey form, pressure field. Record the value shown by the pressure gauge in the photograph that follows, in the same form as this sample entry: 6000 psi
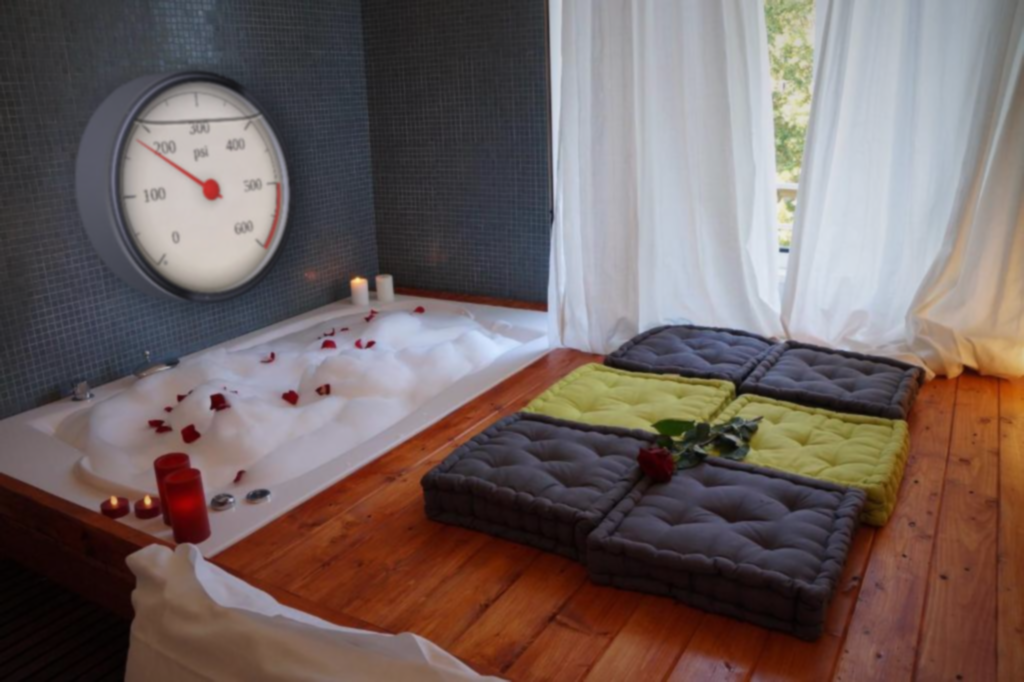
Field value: 175 psi
